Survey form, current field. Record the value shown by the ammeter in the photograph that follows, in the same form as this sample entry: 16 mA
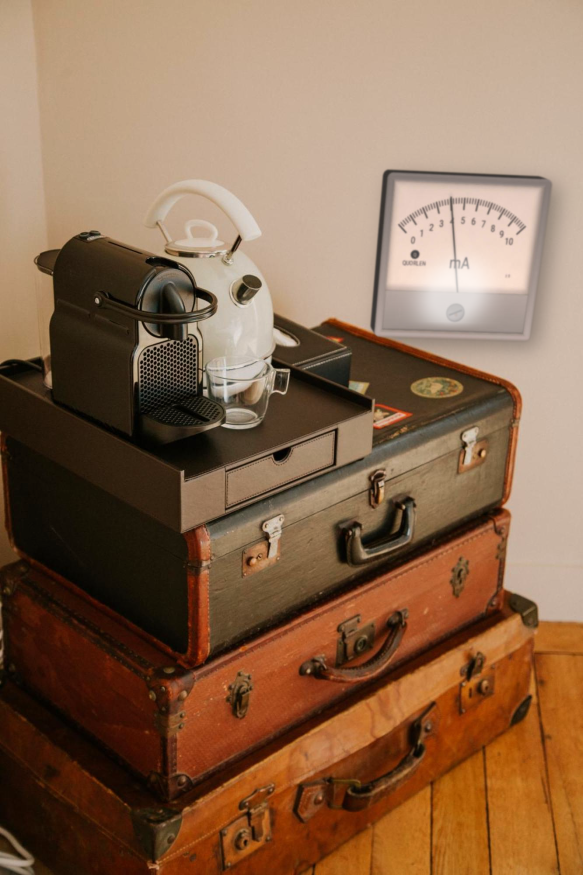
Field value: 4 mA
